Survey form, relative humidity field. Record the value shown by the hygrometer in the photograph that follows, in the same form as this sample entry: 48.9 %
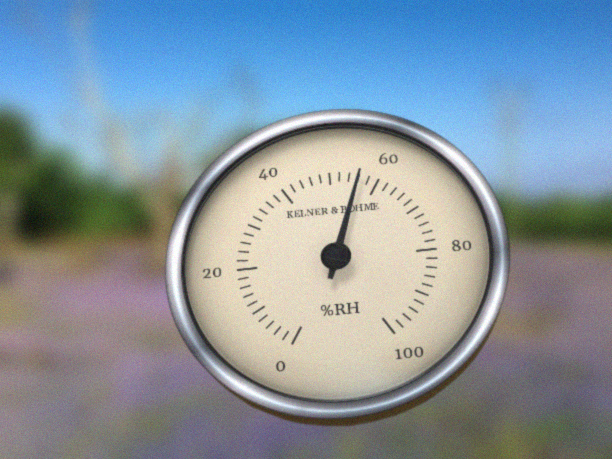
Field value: 56 %
